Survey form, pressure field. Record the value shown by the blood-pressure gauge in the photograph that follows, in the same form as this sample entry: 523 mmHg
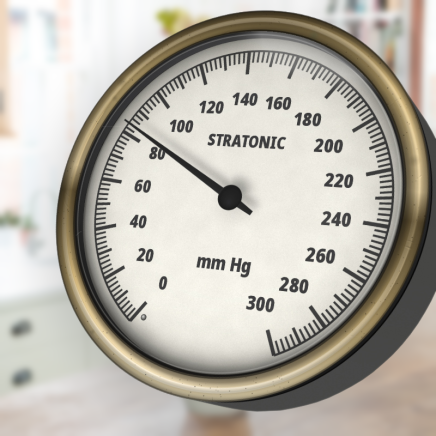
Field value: 84 mmHg
